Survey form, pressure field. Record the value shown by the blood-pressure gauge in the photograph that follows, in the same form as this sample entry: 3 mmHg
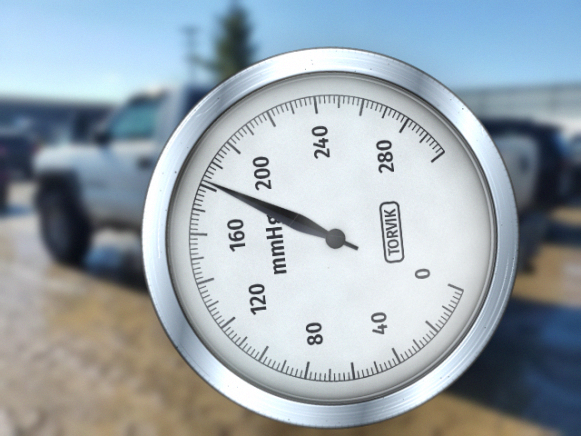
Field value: 182 mmHg
